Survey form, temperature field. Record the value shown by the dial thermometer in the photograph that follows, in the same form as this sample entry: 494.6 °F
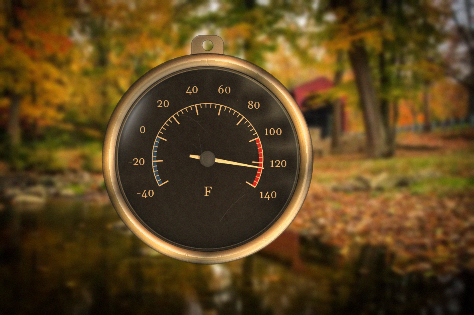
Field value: 124 °F
